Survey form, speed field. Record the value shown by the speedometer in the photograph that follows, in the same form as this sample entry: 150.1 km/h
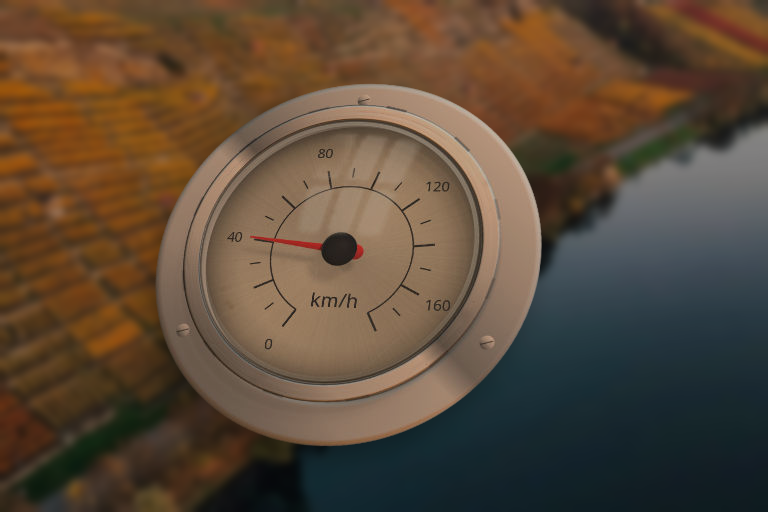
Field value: 40 km/h
